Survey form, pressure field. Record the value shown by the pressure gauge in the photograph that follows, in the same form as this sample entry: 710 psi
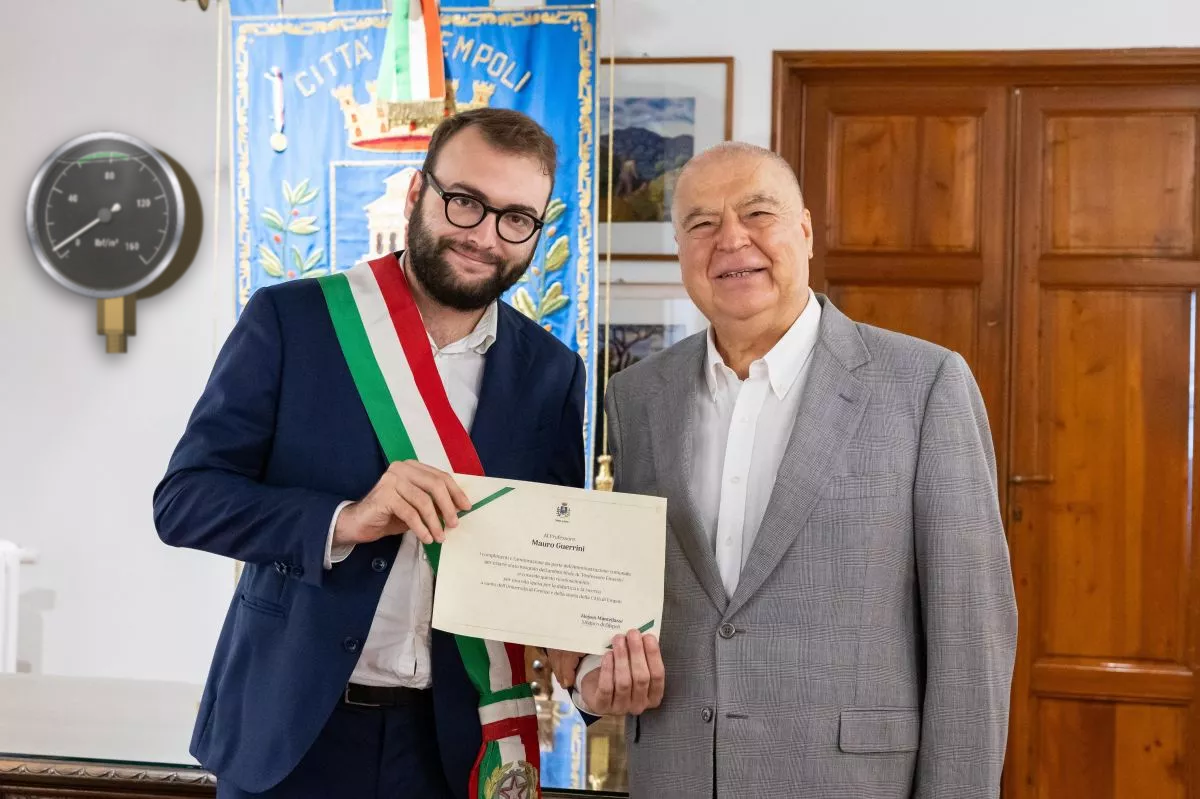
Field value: 5 psi
